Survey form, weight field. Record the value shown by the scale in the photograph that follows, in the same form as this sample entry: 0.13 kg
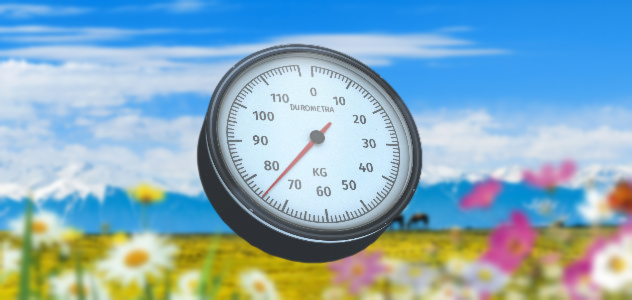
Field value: 75 kg
